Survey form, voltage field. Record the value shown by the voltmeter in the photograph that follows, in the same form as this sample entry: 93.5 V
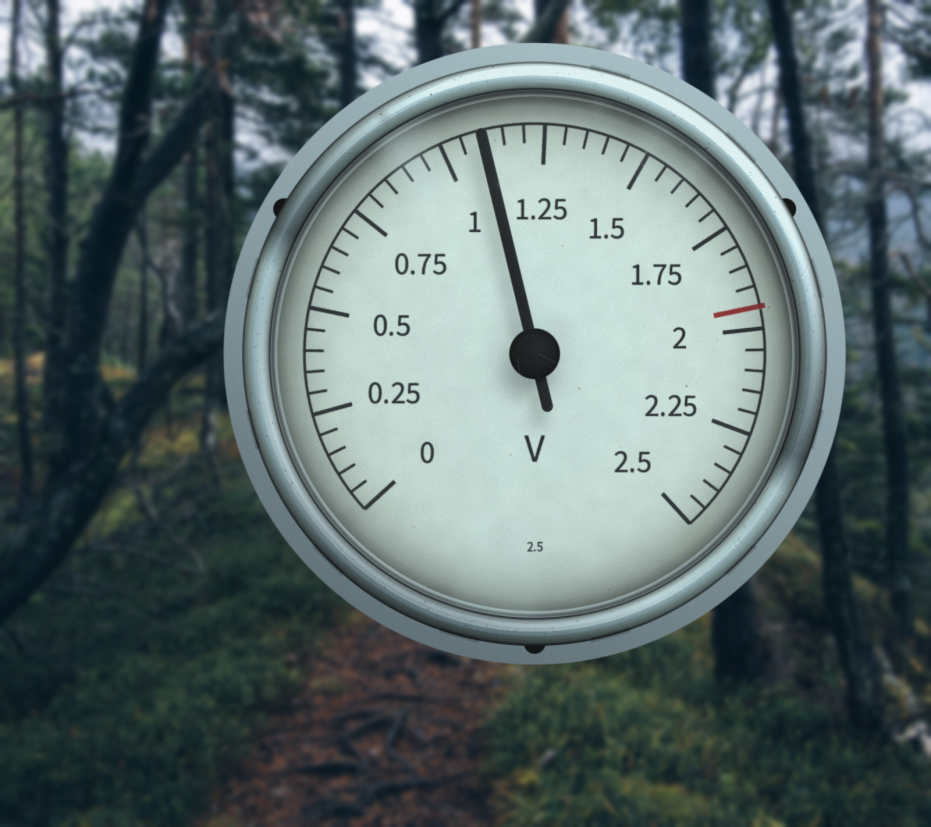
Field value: 1.1 V
